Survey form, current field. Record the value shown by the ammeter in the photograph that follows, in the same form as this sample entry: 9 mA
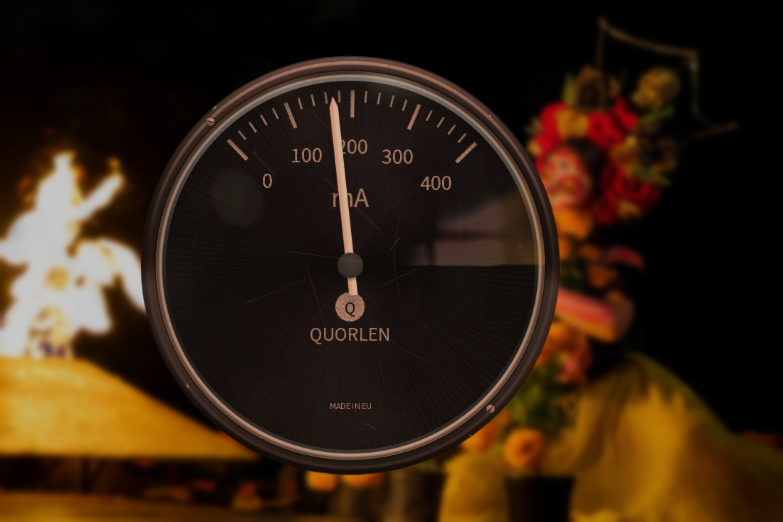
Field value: 170 mA
